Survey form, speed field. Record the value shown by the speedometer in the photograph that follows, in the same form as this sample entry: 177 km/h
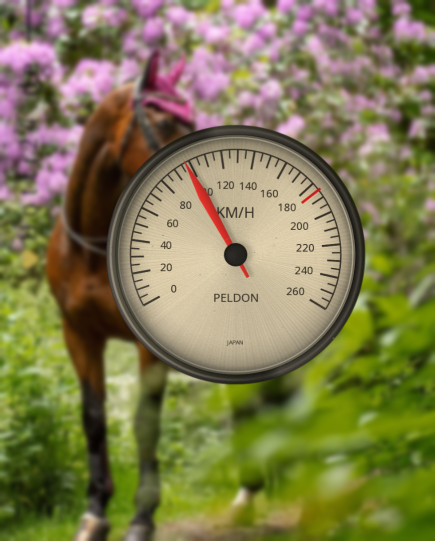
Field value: 97.5 km/h
